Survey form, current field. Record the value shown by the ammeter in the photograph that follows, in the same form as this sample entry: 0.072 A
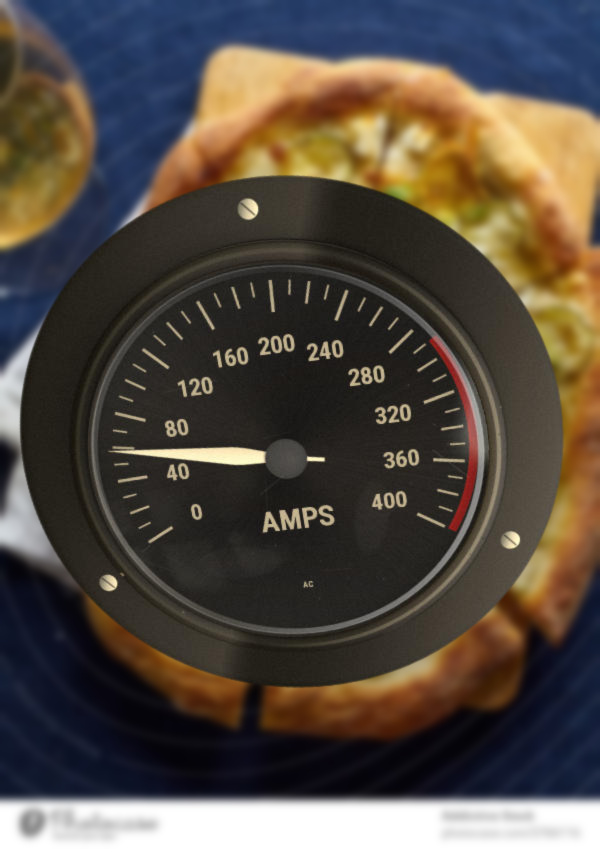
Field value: 60 A
